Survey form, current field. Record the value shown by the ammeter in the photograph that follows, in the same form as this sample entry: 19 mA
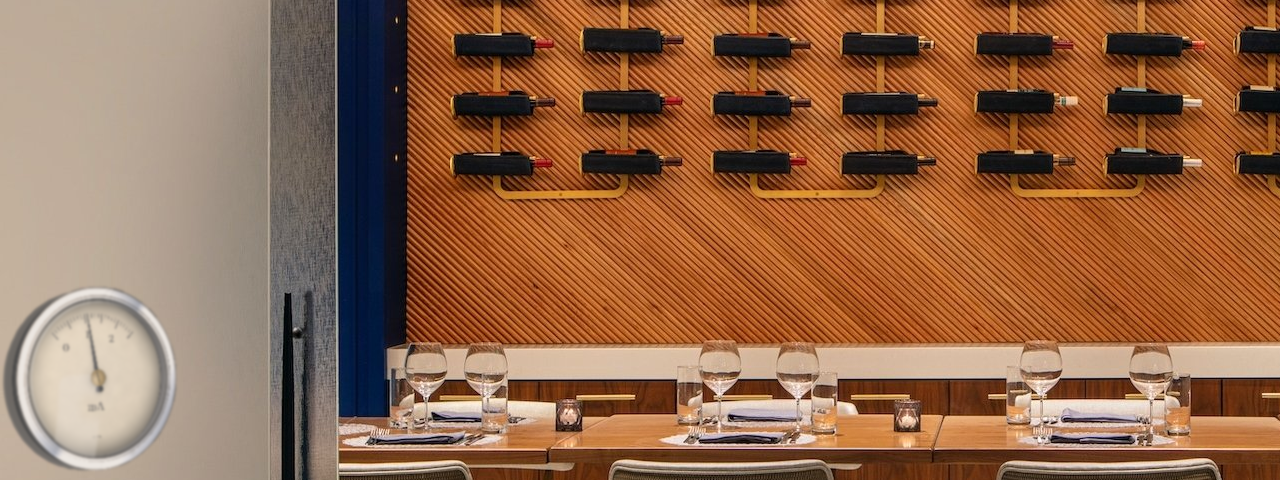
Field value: 1 mA
